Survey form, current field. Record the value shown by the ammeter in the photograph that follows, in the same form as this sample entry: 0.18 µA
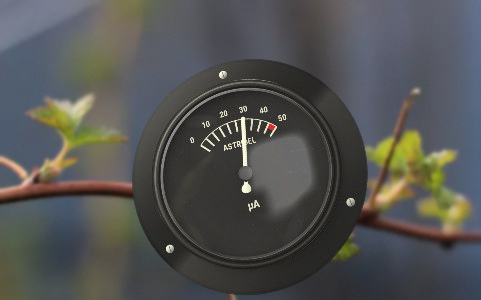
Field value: 30 µA
